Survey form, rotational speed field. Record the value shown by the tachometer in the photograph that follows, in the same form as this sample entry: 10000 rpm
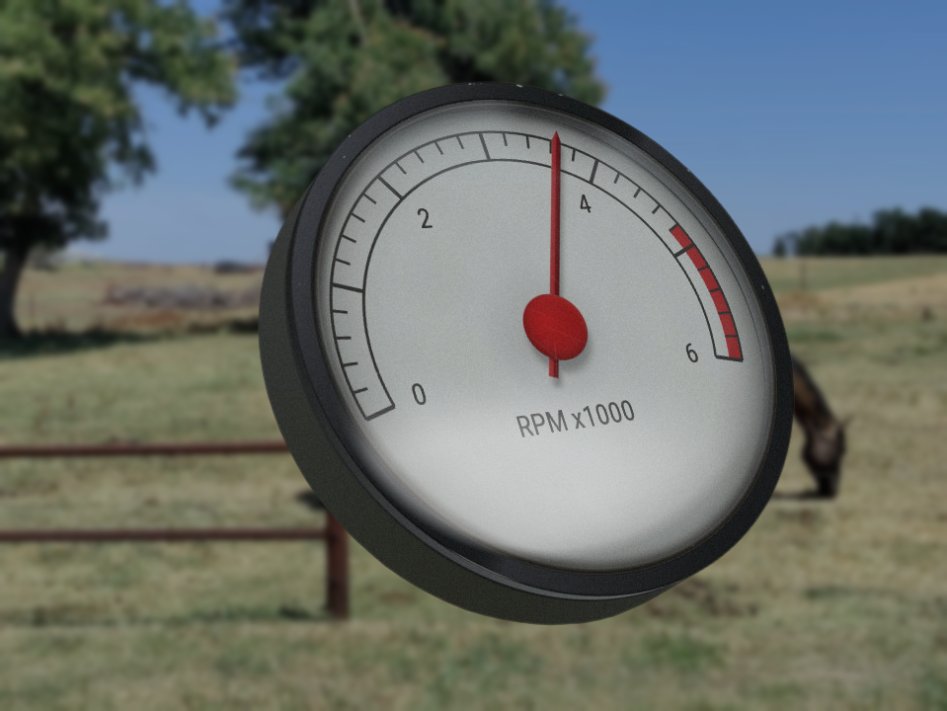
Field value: 3600 rpm
